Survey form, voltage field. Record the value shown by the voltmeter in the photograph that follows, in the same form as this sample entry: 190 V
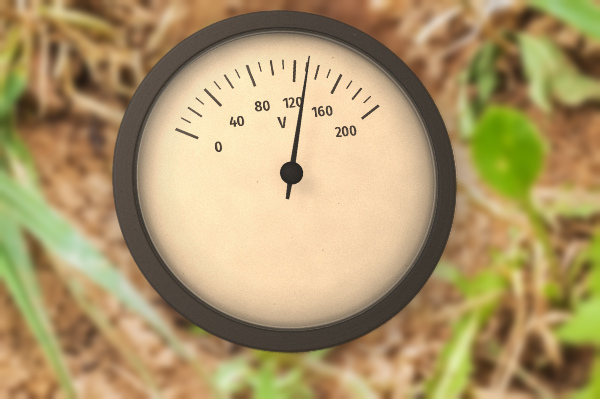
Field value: 130 V
